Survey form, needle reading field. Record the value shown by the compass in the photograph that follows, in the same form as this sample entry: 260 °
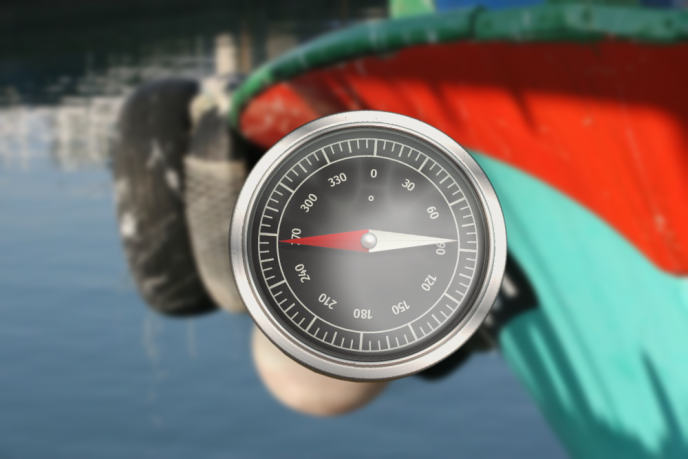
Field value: 265 °
